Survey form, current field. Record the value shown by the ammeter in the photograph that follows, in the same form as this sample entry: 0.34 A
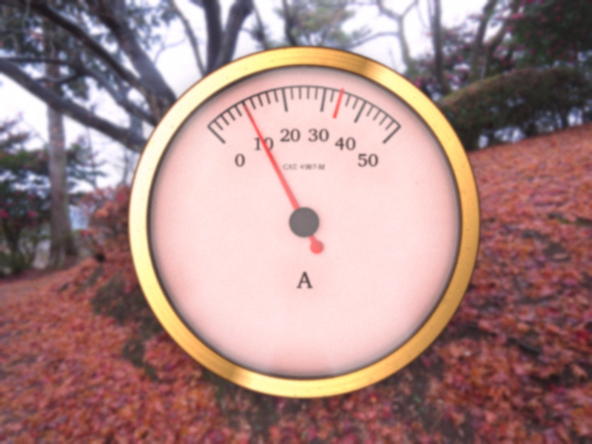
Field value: 10 A
